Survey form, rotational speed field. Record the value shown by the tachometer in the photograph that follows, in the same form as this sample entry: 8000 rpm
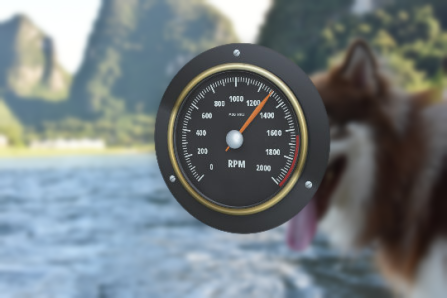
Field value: 1300 rpm
